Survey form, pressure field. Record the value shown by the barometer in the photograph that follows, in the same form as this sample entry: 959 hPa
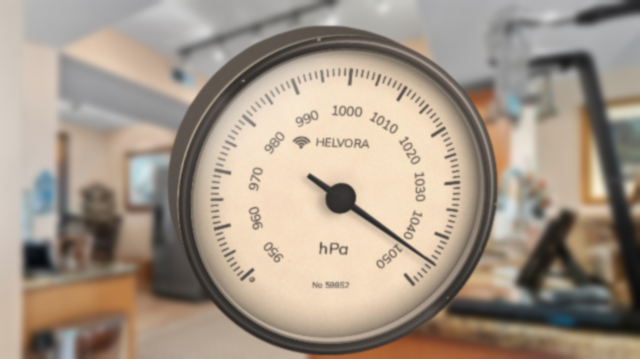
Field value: 1045 hPa
